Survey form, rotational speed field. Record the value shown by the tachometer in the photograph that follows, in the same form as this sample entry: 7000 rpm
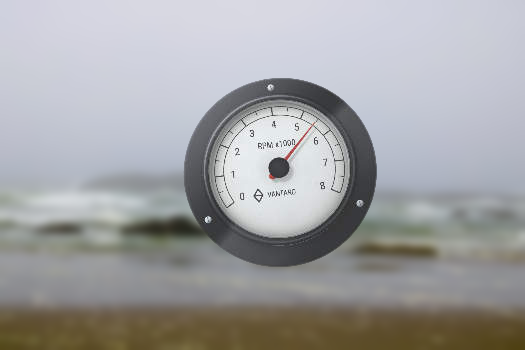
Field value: 5500 rpm
